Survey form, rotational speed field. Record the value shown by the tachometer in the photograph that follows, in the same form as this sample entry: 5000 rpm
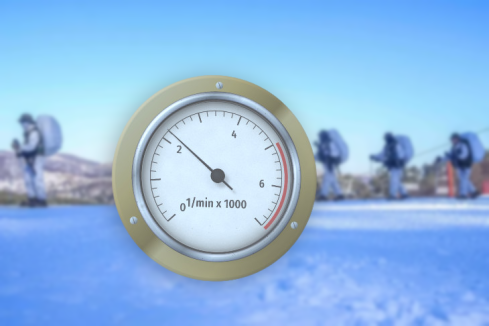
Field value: 2200 rpm
